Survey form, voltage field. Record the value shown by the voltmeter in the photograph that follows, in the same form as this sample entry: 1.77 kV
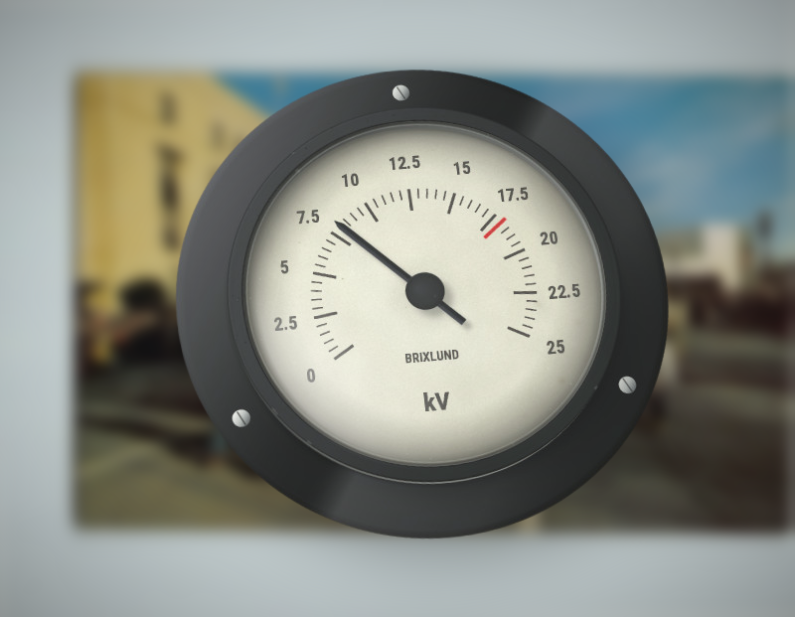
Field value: 8 kV
